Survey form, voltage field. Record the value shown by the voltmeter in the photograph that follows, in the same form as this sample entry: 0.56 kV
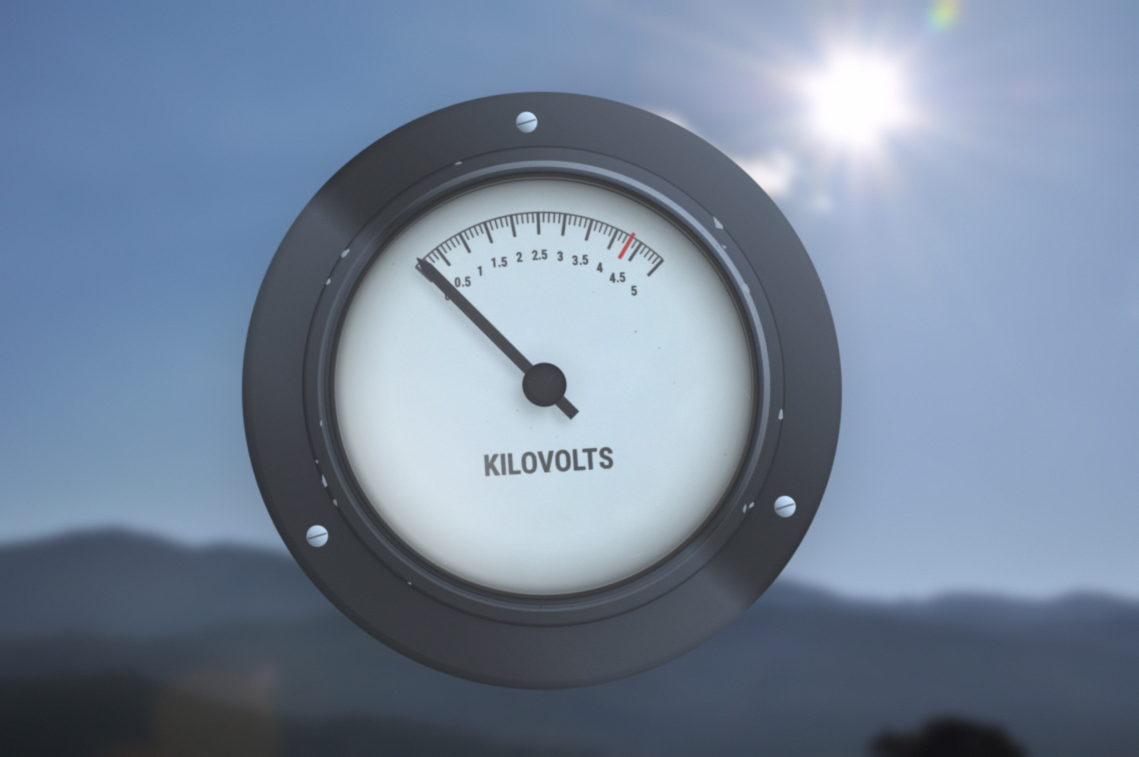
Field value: 0.1 kV
